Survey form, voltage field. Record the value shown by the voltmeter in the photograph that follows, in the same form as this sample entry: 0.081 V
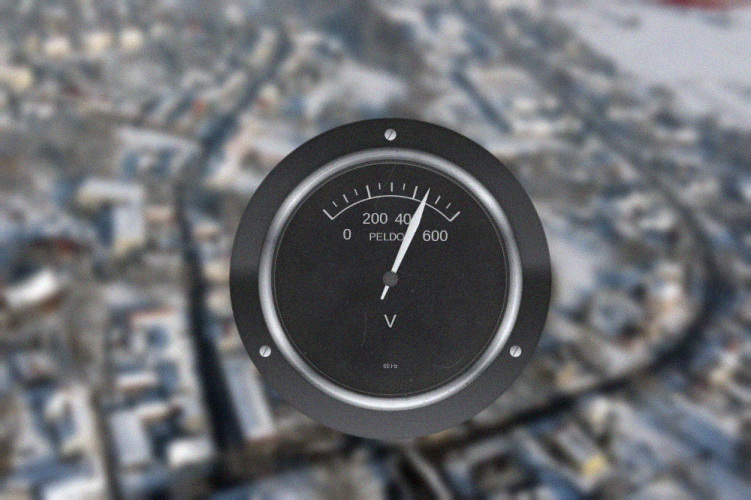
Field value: 450 V
